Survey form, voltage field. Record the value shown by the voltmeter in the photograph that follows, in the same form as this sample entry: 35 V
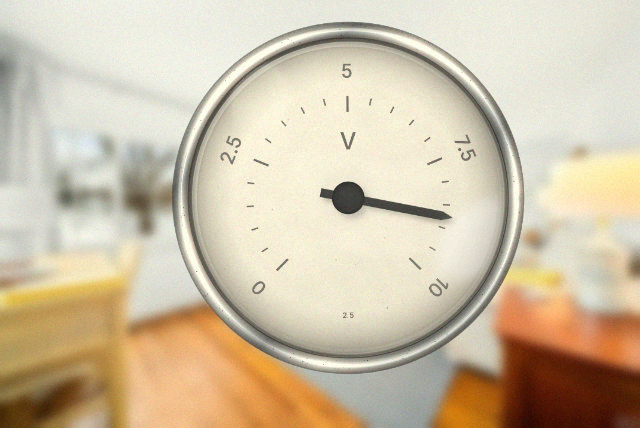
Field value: 8.75 V
